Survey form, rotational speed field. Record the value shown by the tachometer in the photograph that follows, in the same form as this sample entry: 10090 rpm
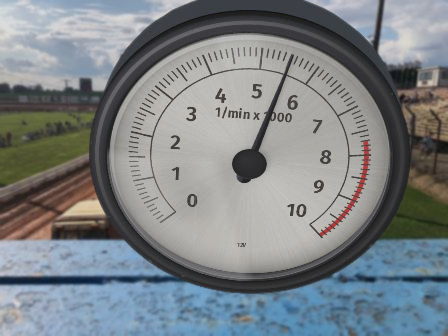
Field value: 5500 rpm
